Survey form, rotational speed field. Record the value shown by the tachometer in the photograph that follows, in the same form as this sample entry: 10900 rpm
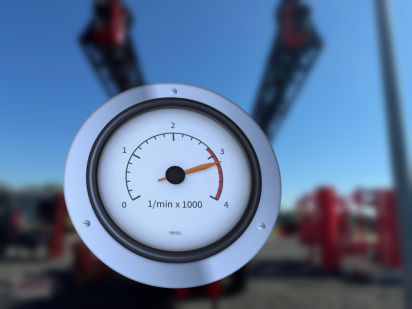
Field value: 3200 rpm
